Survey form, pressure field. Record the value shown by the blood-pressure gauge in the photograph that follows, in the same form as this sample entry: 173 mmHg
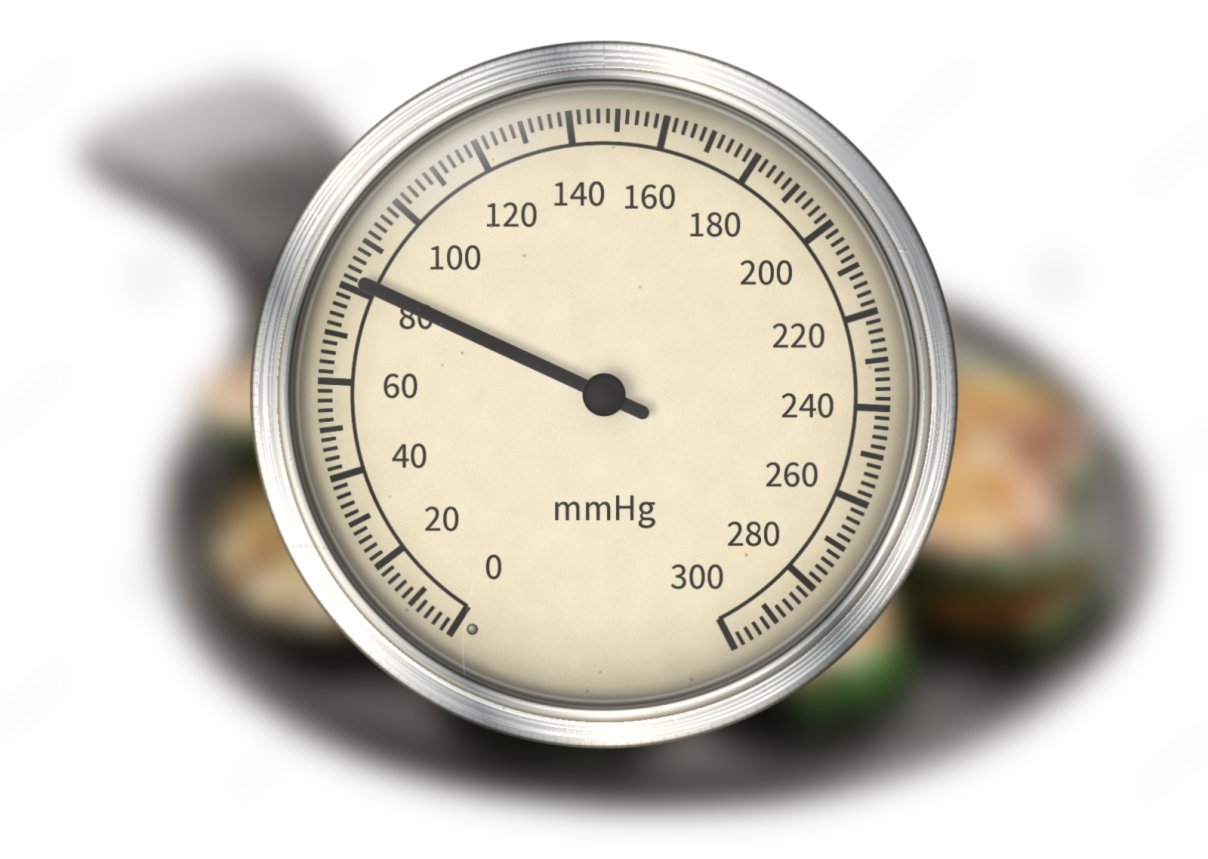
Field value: 82 mmHg
